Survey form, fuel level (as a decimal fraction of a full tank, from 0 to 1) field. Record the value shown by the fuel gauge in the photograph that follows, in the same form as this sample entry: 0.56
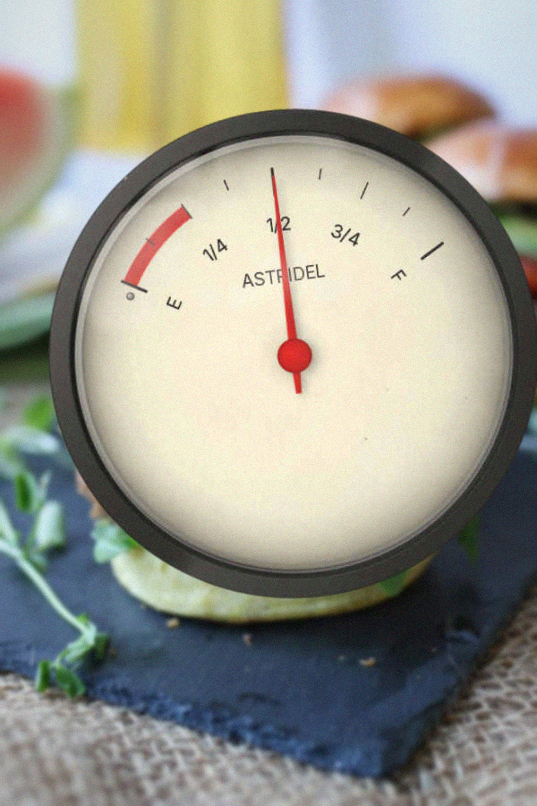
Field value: 0.5
